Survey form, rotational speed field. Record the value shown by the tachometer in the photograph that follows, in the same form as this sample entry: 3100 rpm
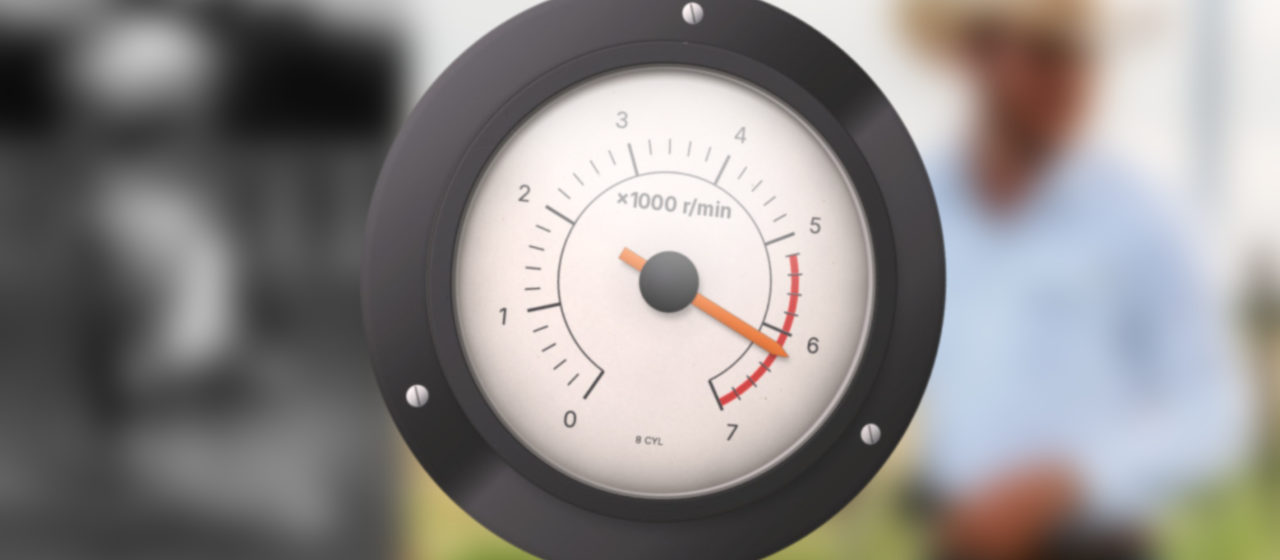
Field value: 6200 rpm
